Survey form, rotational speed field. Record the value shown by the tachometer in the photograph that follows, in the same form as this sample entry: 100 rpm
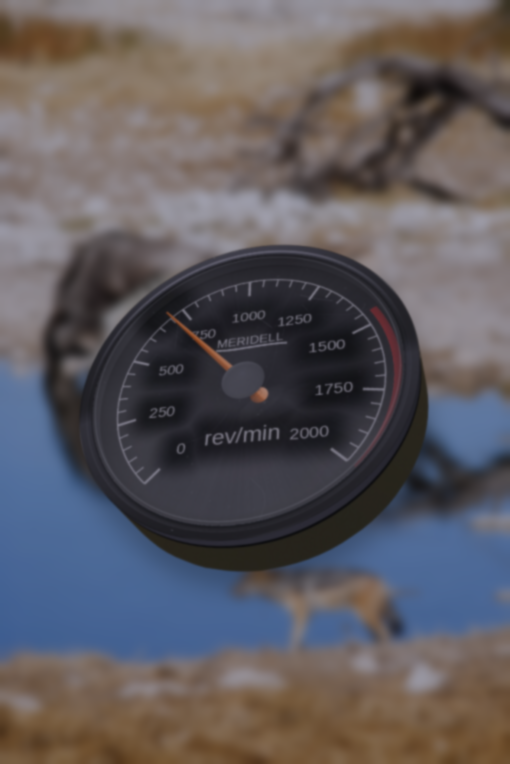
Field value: 700 rpm
